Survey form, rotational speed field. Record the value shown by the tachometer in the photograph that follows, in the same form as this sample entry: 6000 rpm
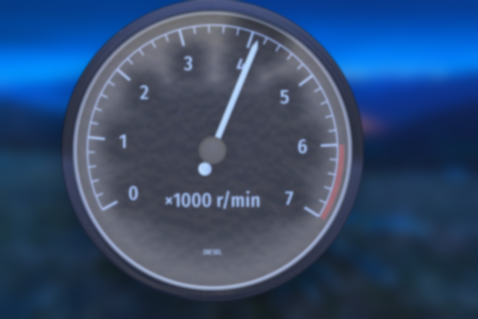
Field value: 4100 rpm
